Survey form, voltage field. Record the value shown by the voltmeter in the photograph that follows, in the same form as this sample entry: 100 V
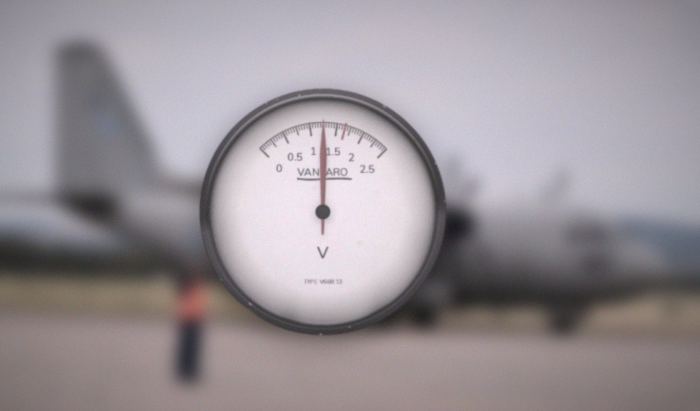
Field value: 1.25 V
